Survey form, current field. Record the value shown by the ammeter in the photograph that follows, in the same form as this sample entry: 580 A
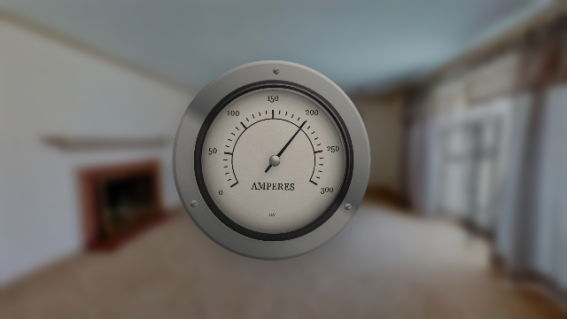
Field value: 200 A
